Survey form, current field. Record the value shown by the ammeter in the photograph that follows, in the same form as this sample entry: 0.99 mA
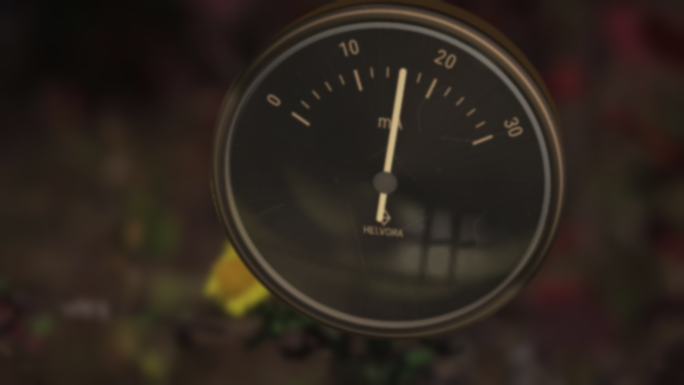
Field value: 16 mA
